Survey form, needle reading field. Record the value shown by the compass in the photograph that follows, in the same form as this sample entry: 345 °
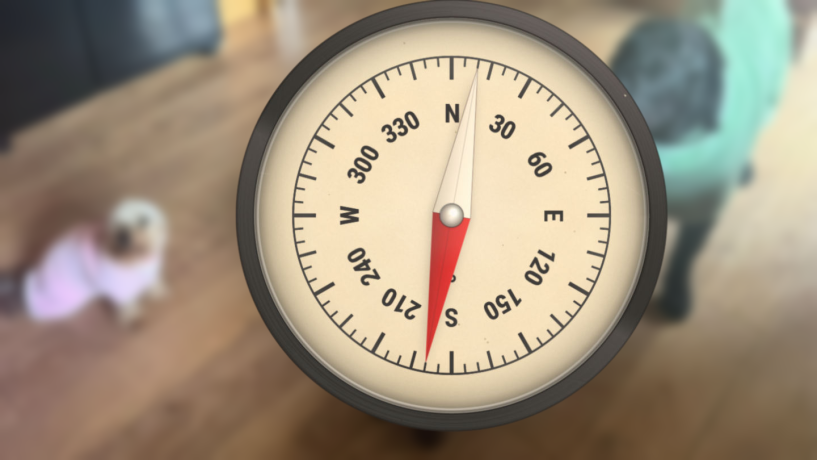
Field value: 190 °
